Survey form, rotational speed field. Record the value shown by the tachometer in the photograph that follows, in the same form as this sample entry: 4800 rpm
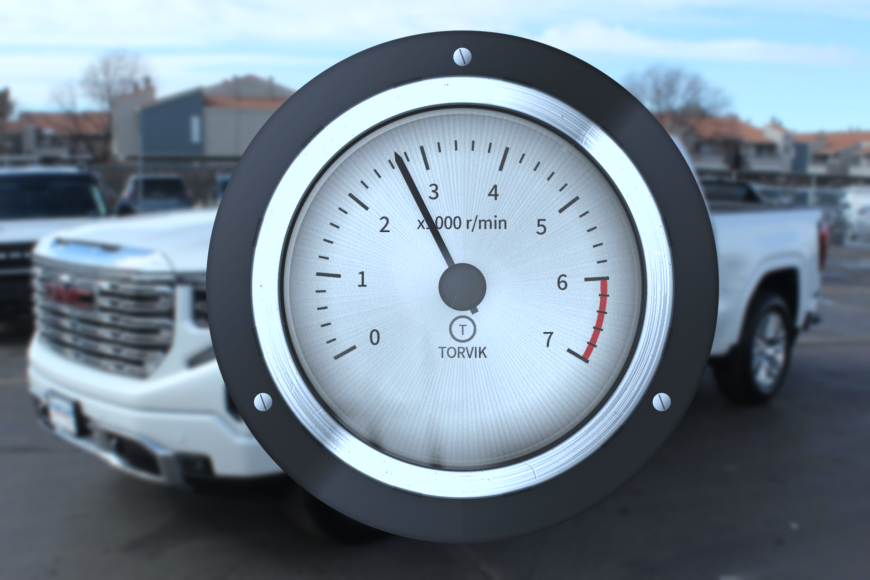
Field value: 2700 rpm
